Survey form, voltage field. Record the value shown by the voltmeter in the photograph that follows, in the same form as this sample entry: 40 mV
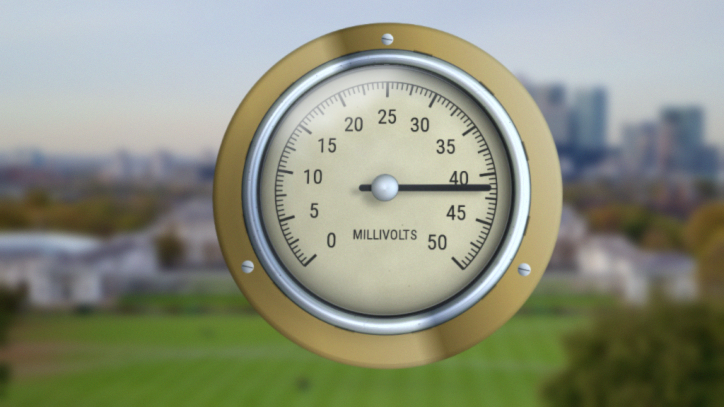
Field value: 41.5 mV
